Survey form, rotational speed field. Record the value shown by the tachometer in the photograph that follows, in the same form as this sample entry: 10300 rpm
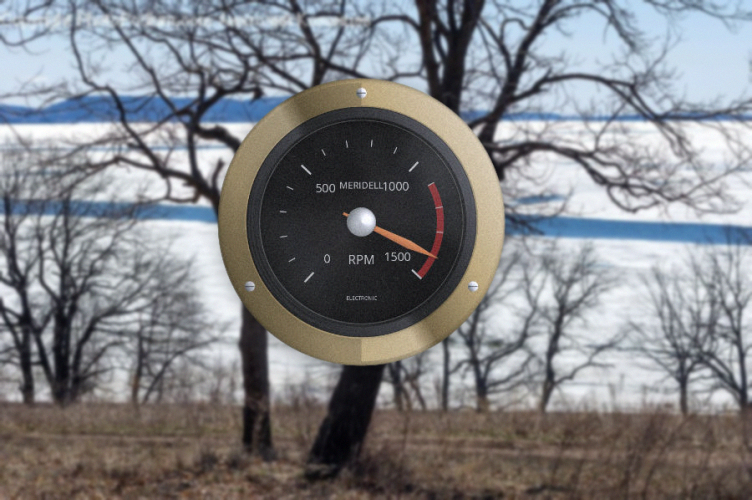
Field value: 1400 rpm
